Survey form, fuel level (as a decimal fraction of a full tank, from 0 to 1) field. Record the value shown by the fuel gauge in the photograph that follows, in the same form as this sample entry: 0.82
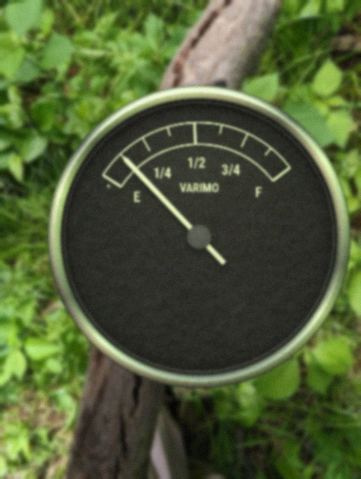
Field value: 0.125
